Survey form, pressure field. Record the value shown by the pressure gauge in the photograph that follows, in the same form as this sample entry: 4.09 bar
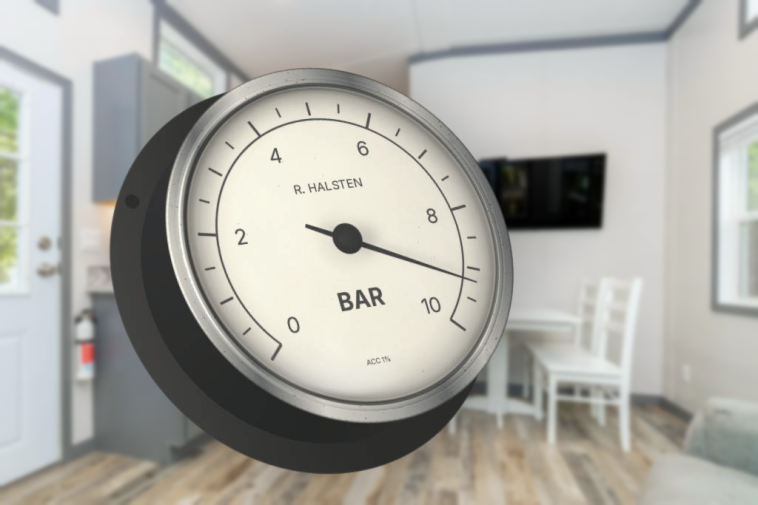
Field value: 9.25 bar
